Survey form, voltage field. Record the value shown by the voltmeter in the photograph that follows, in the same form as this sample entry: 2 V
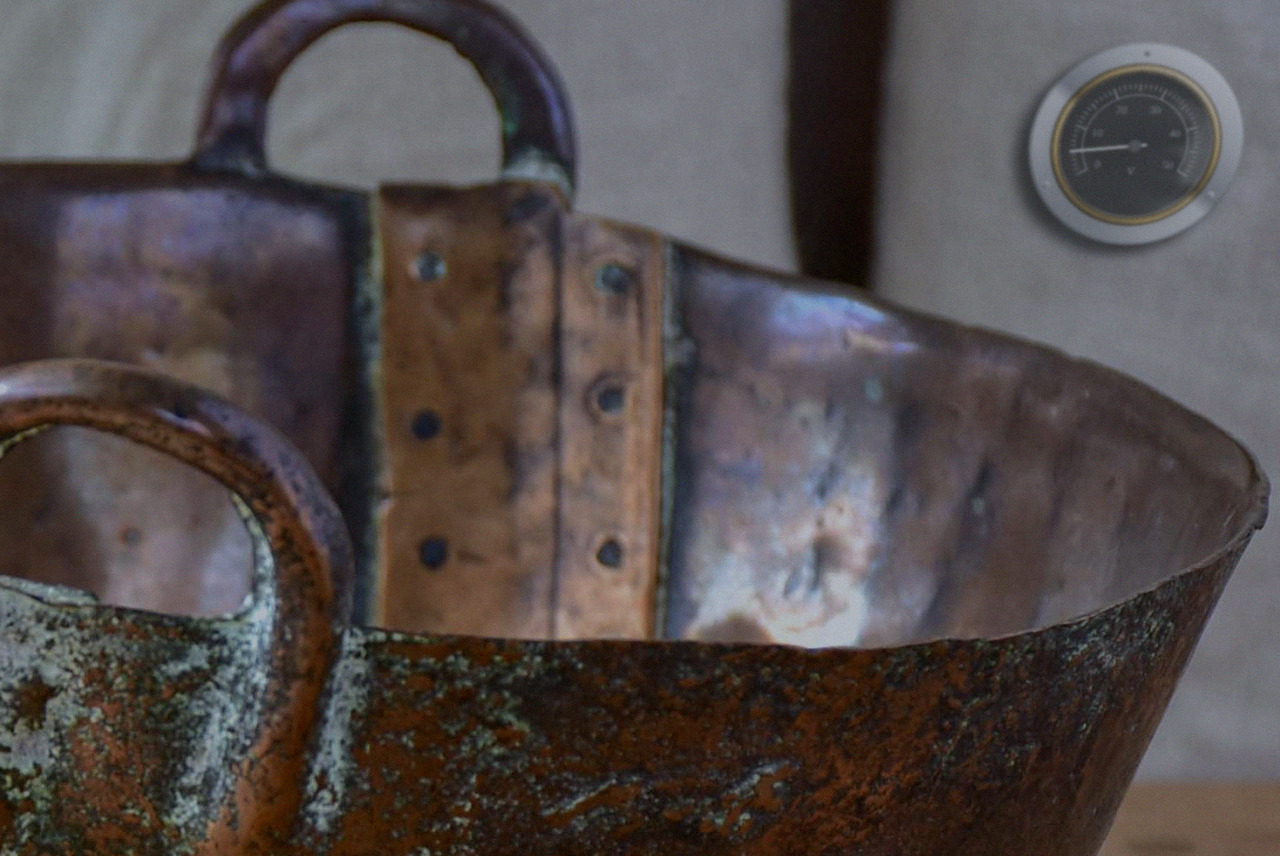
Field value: 5 V
